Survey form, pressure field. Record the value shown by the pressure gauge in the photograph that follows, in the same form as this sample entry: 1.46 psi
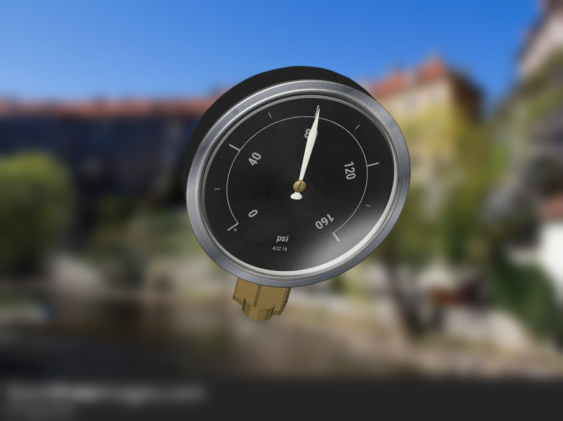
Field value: 80 psi
